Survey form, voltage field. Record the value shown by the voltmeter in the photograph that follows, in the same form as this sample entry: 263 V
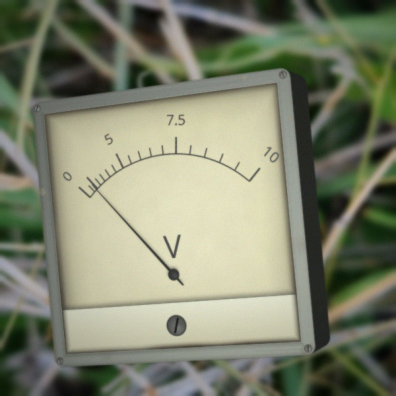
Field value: 2.5 V
